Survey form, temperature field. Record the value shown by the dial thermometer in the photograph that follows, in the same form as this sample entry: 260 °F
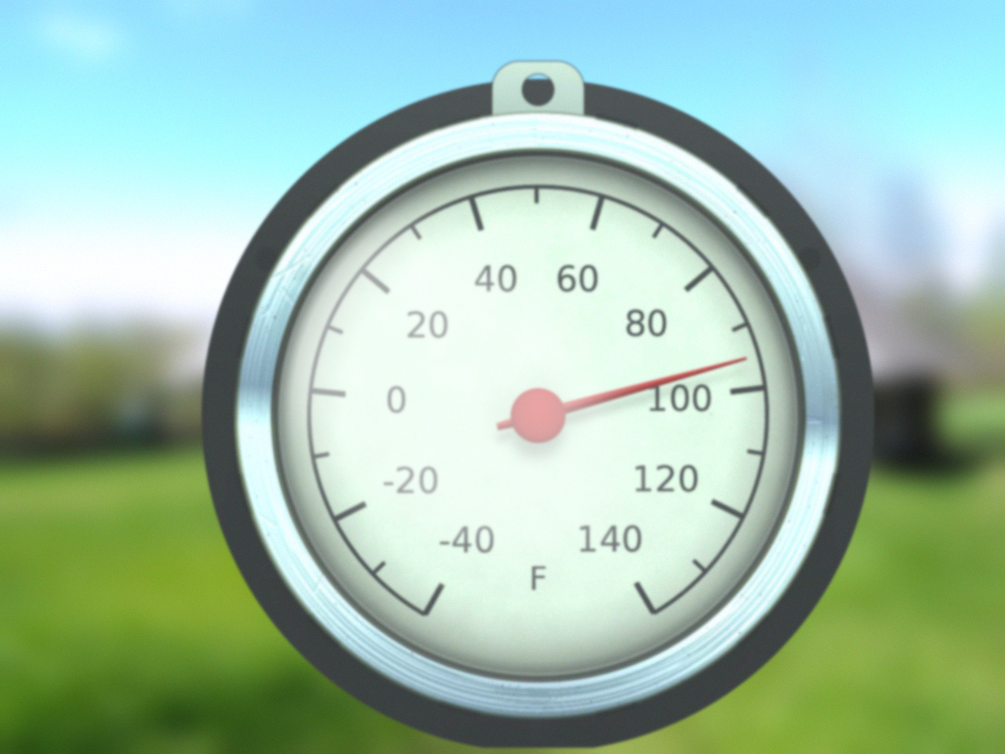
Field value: 95 °F
